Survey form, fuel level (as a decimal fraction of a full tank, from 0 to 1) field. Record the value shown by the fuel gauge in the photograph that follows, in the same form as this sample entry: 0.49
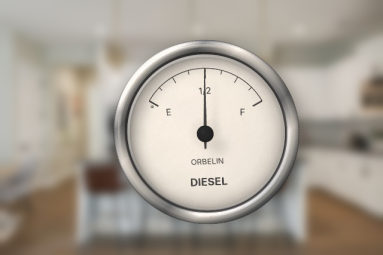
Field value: 0.5
